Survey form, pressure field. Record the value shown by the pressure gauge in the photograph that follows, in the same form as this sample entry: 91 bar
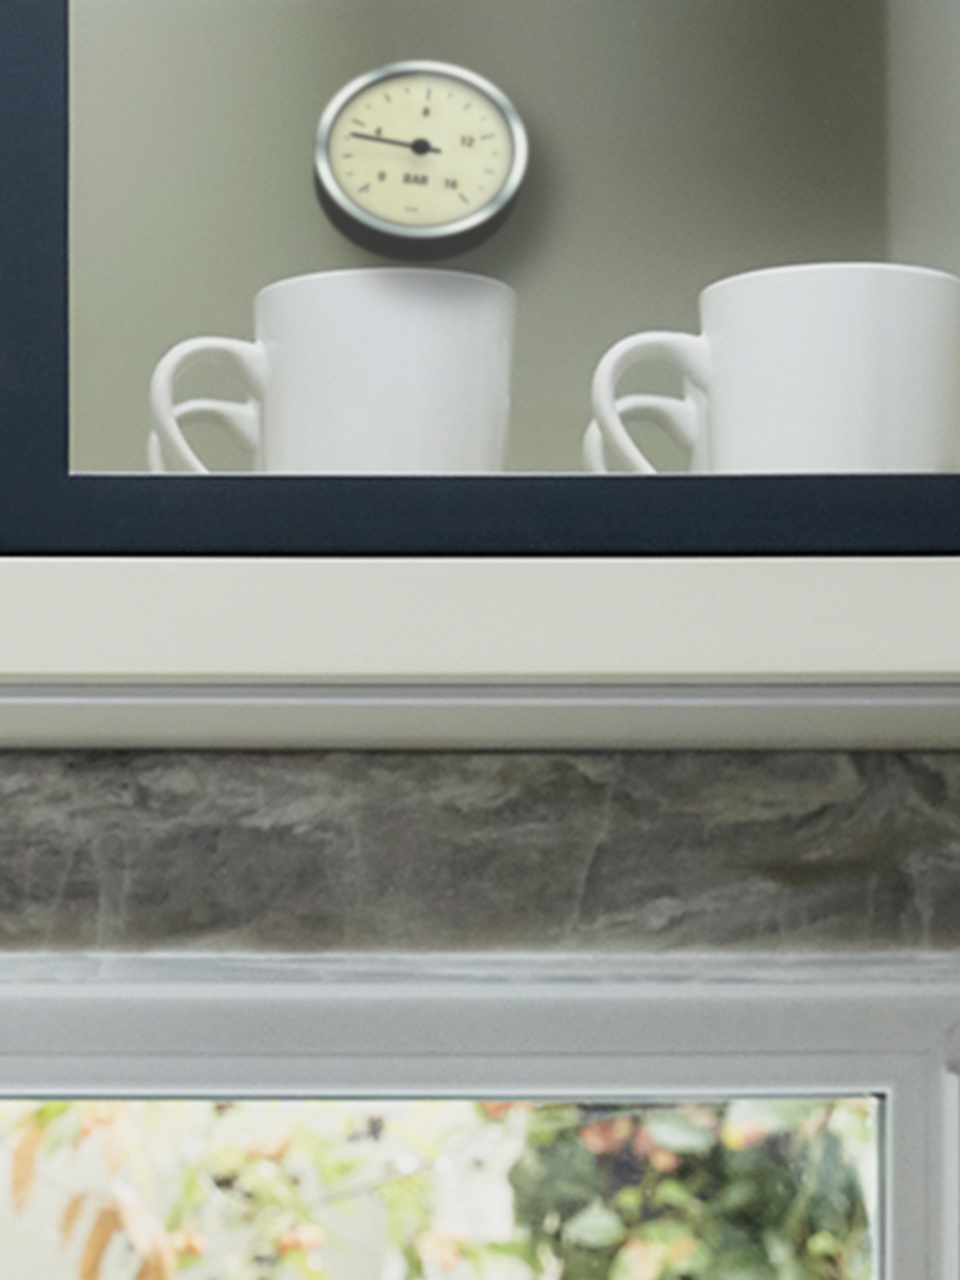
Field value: 3 bar
